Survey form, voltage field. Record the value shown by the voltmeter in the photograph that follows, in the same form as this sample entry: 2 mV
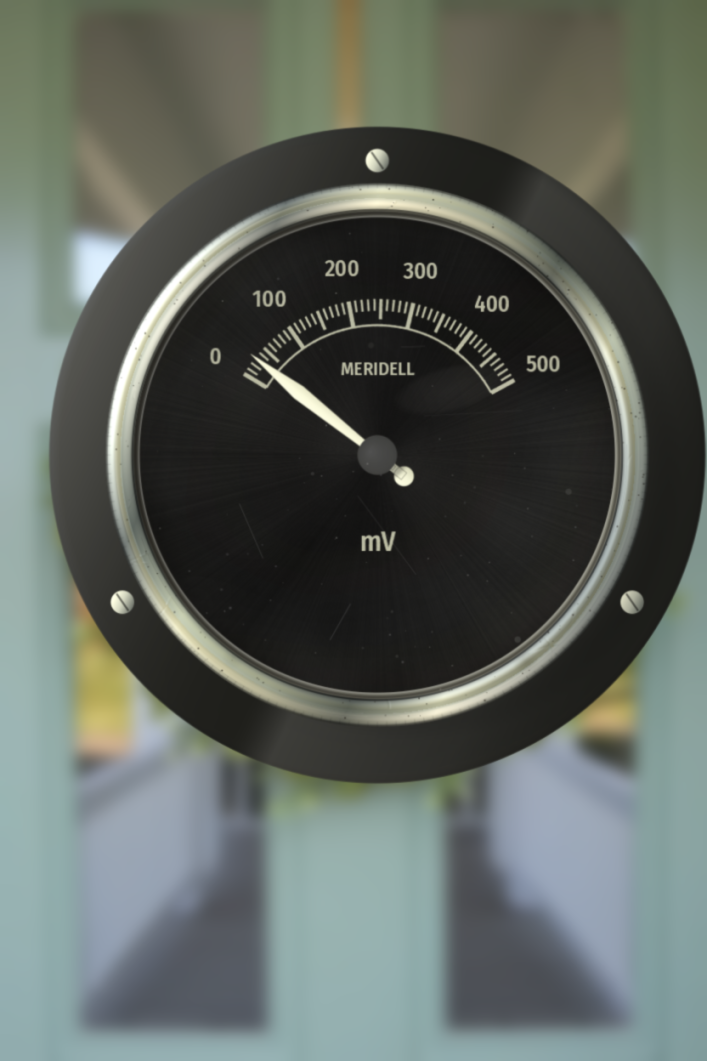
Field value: 30 mV
